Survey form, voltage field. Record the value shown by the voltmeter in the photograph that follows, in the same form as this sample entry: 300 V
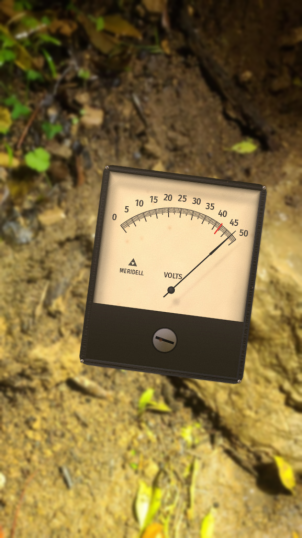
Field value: 47.5 V
